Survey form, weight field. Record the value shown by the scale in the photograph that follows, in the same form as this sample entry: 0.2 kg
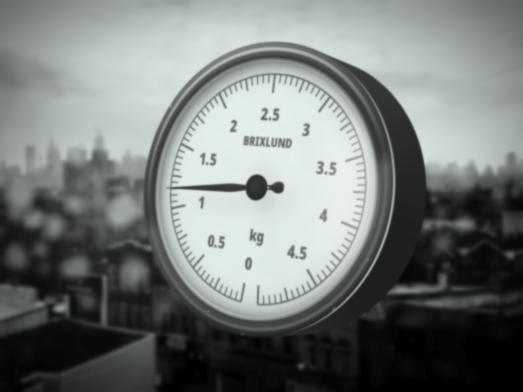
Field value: 1.15 kg
